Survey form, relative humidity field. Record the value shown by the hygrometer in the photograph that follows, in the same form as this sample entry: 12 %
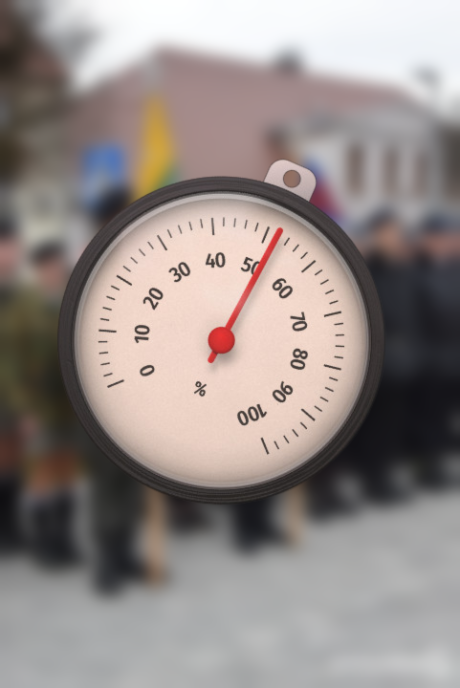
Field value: 52 %
